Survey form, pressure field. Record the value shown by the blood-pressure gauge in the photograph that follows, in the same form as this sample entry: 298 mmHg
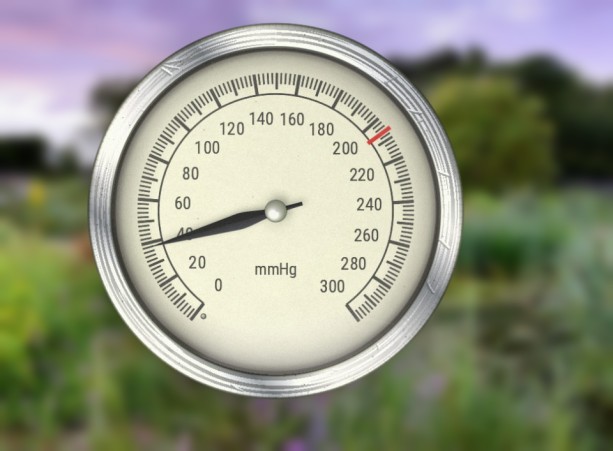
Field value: 38 mmHg
